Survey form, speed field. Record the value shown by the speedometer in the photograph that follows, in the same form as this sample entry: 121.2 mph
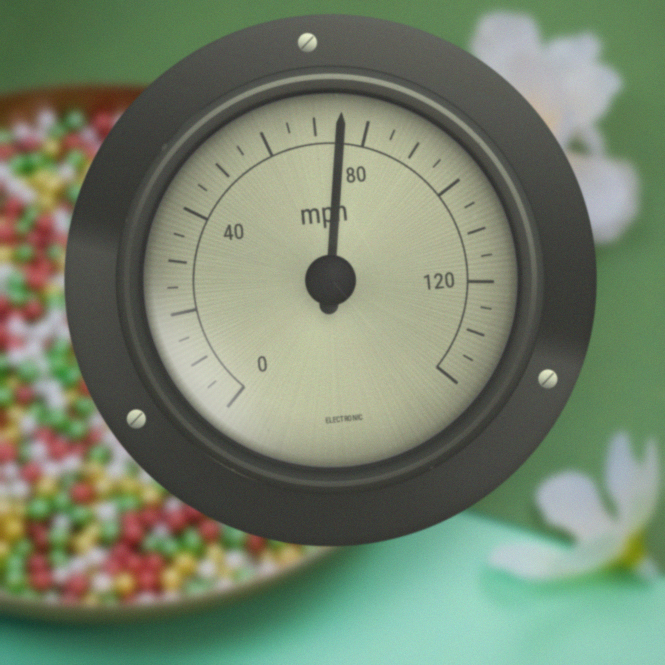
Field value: 75 mph
